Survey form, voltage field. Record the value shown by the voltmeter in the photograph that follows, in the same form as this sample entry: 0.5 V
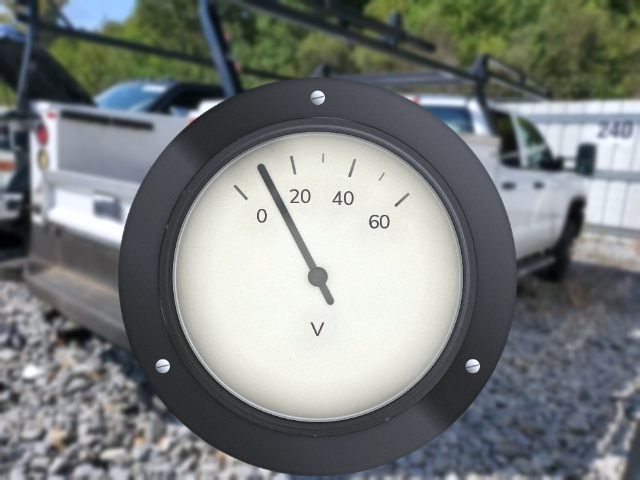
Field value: 10 V
